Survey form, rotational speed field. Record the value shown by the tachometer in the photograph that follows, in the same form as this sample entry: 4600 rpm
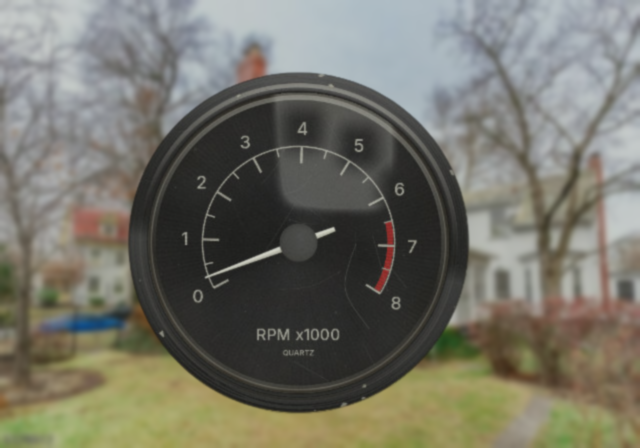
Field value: 250 rpm
